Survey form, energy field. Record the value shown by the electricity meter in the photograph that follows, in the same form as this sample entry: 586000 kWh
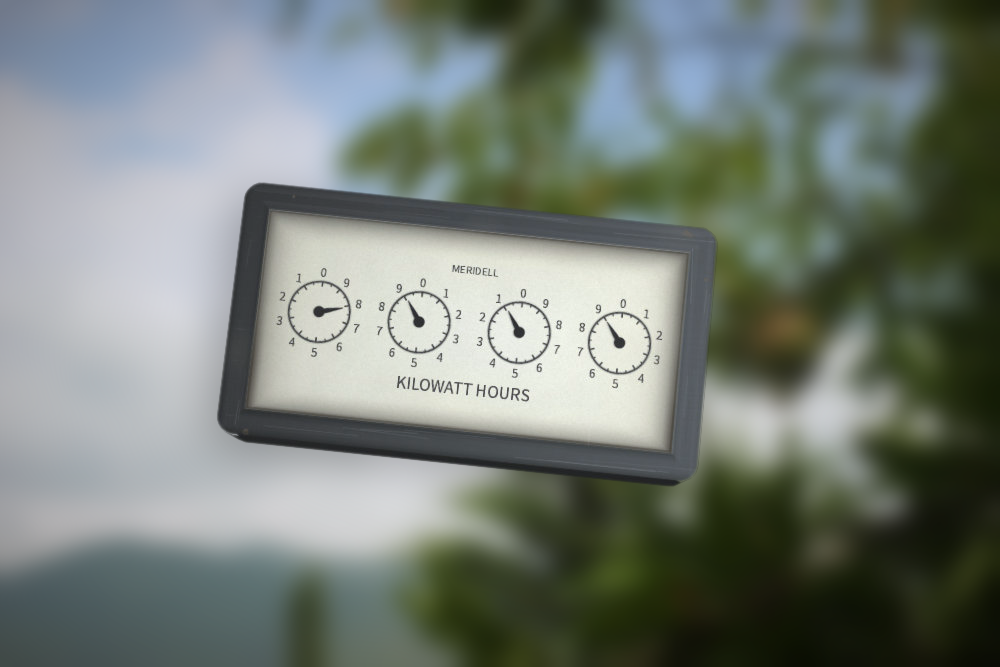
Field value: 7909 kWh
